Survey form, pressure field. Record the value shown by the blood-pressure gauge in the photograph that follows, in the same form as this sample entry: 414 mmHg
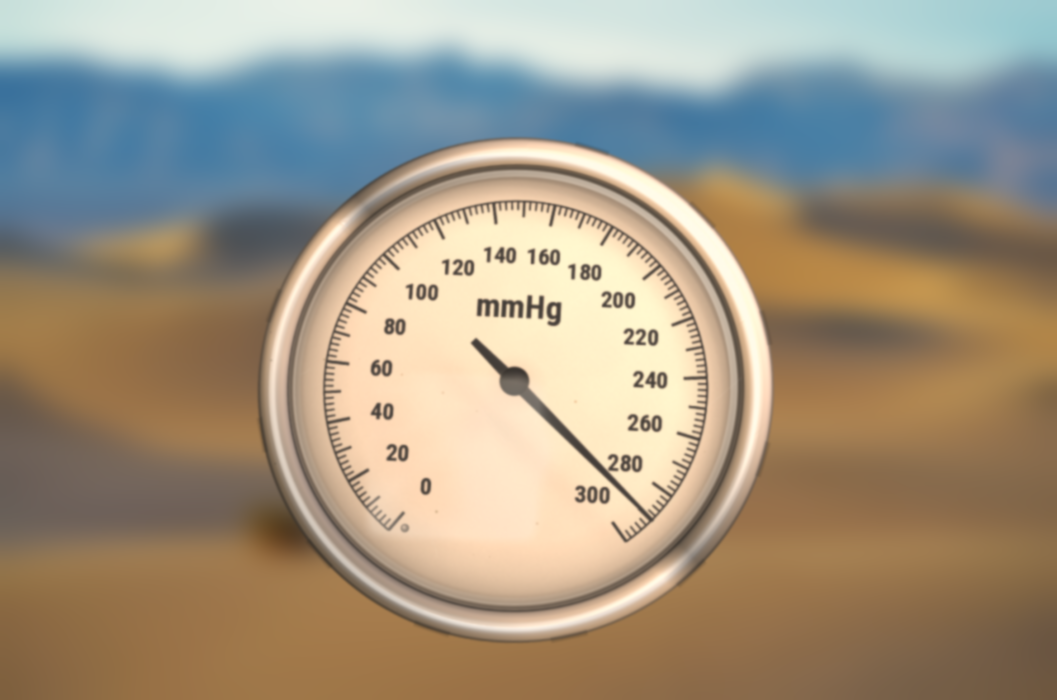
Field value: 290 mmHg
